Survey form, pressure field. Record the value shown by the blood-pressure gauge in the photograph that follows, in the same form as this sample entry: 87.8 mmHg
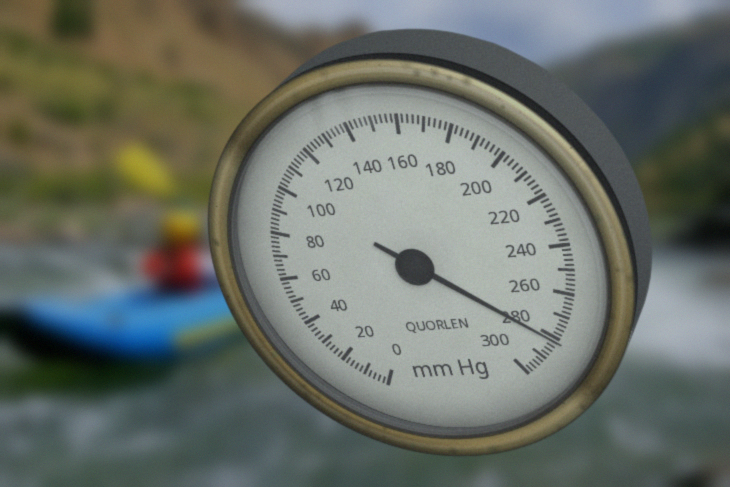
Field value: 280 mmHg
